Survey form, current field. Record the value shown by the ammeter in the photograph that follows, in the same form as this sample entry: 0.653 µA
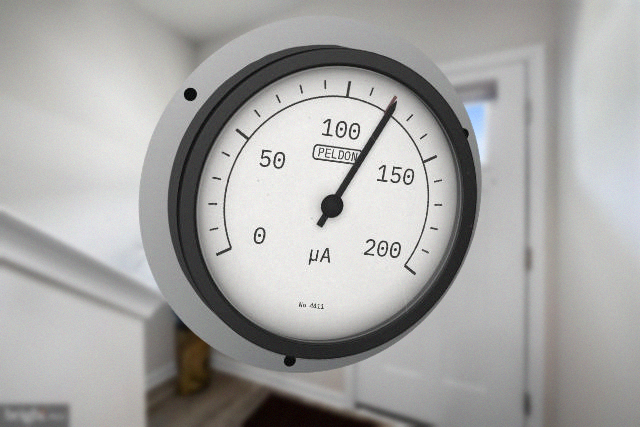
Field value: 120 µA
